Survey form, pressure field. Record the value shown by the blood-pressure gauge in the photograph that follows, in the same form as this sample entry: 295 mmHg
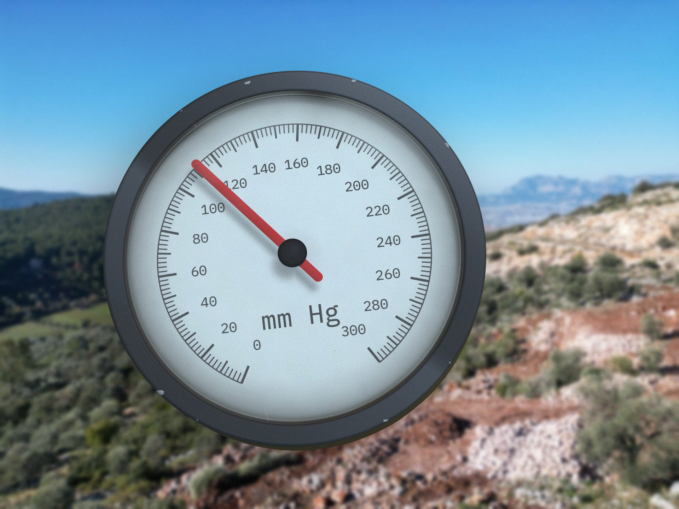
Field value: 112 mmHg
